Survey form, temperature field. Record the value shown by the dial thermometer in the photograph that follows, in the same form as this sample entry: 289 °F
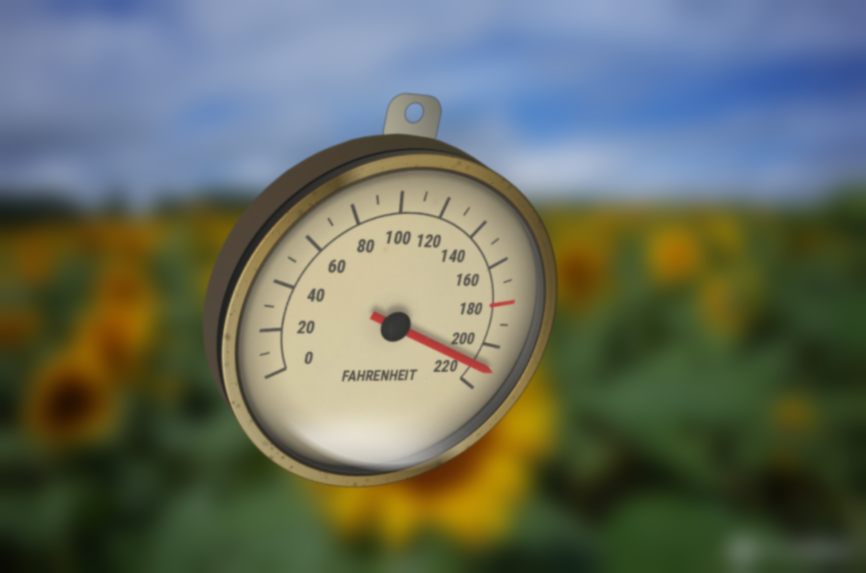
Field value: 210 °F
